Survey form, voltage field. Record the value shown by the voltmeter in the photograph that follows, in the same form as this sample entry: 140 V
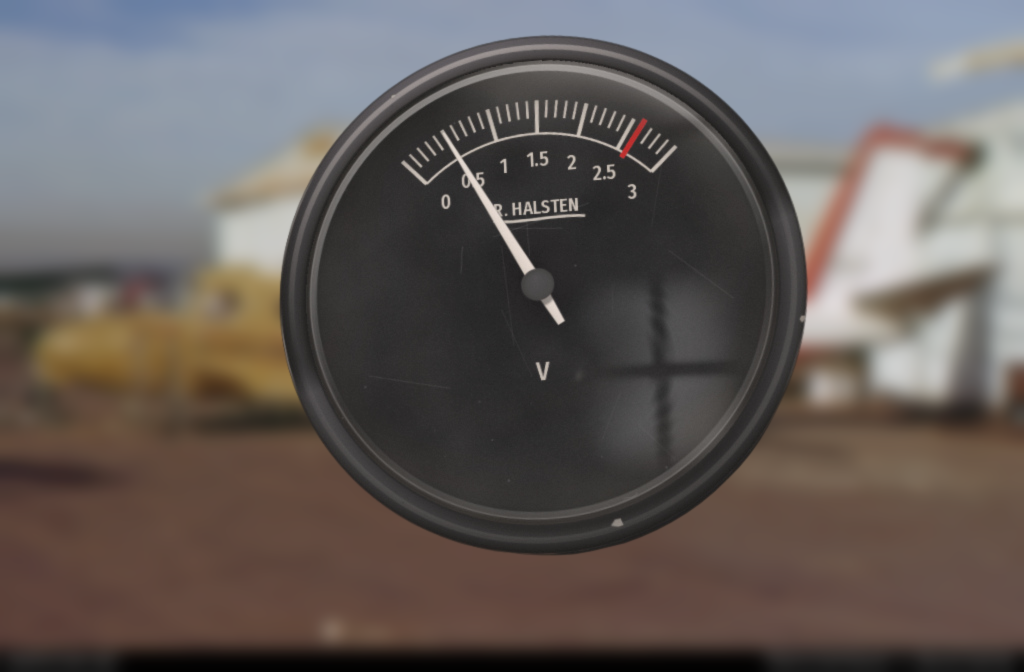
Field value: 0.5 V
